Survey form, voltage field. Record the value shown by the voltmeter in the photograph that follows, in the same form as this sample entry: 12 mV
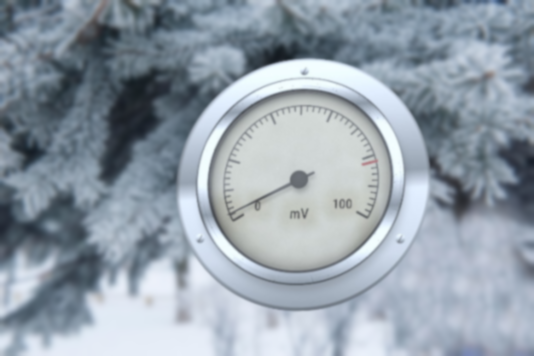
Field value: 2 mV
